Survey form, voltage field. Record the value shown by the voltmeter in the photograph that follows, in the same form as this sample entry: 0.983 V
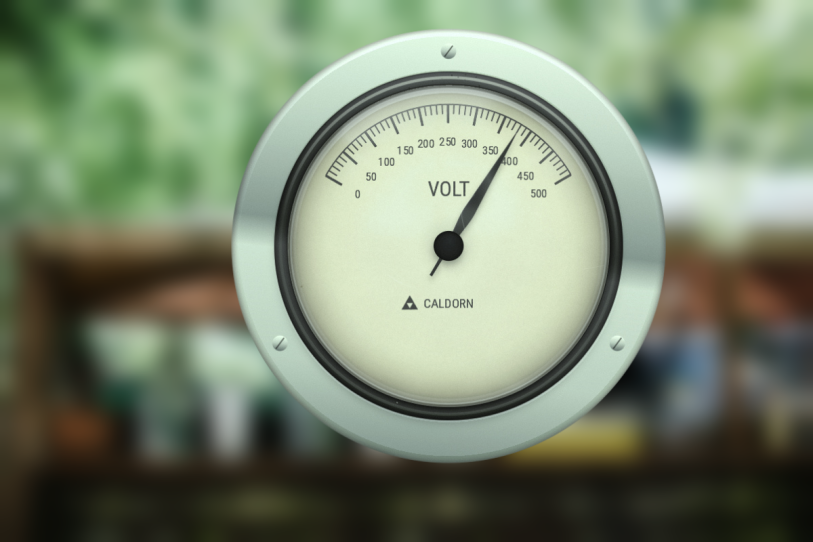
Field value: 380 V
